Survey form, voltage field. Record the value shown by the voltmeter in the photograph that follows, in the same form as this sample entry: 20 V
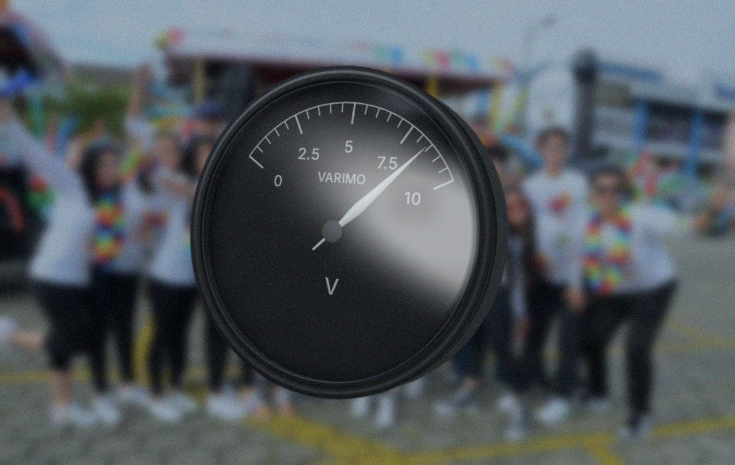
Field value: 8.5 V
